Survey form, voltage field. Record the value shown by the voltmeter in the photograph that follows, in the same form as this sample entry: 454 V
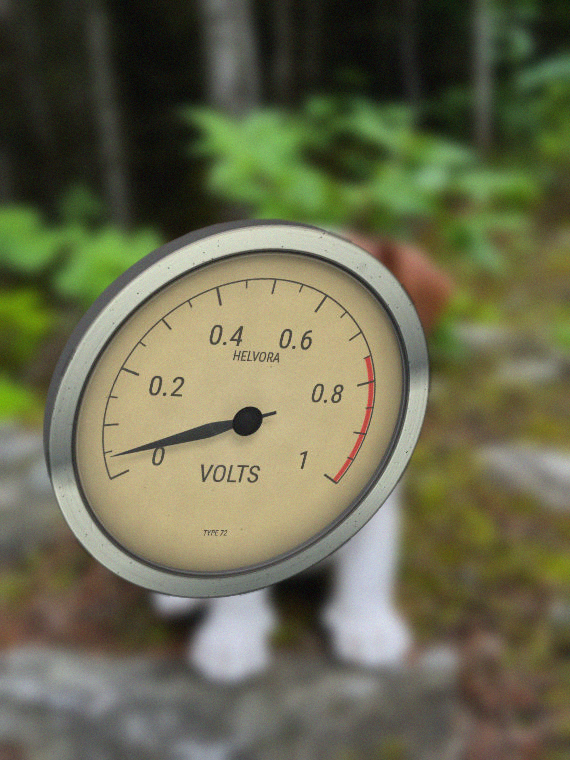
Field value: 0.05 V
